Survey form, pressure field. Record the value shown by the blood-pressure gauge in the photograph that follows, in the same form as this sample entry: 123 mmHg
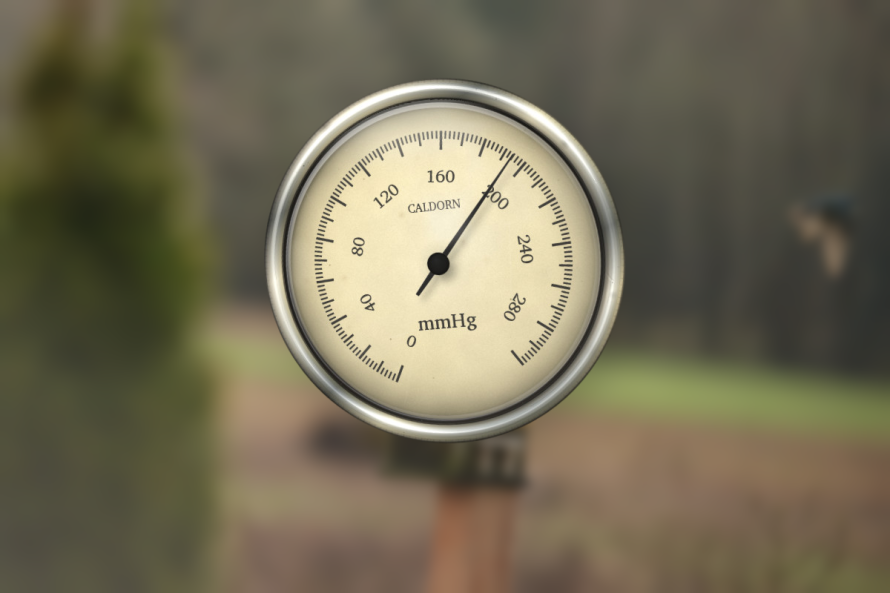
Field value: 194 mmHg
